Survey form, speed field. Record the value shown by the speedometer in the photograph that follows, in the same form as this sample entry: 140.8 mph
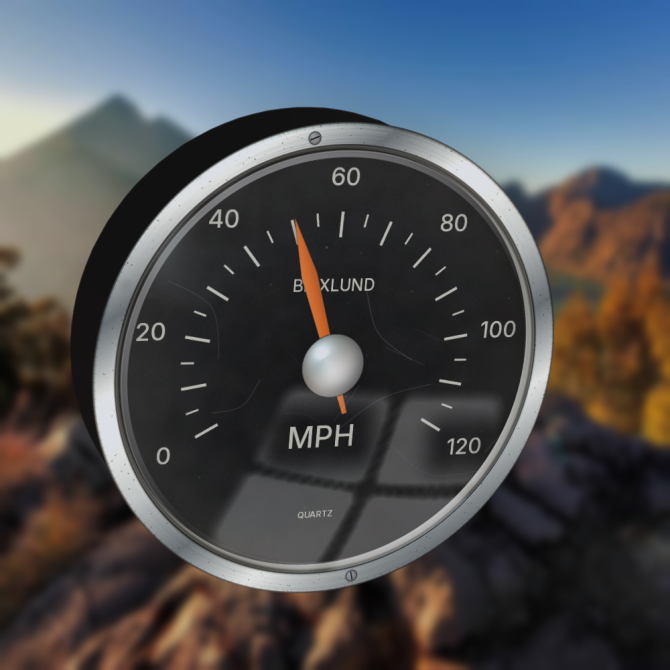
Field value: 50 mph
